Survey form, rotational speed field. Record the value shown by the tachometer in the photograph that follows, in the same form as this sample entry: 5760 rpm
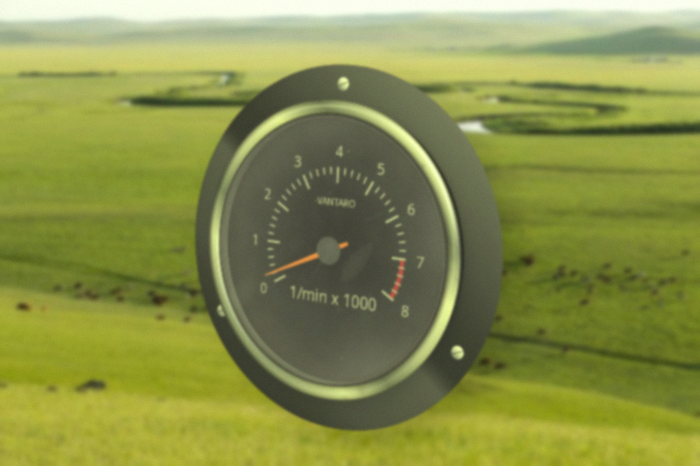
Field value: 200 rpm
